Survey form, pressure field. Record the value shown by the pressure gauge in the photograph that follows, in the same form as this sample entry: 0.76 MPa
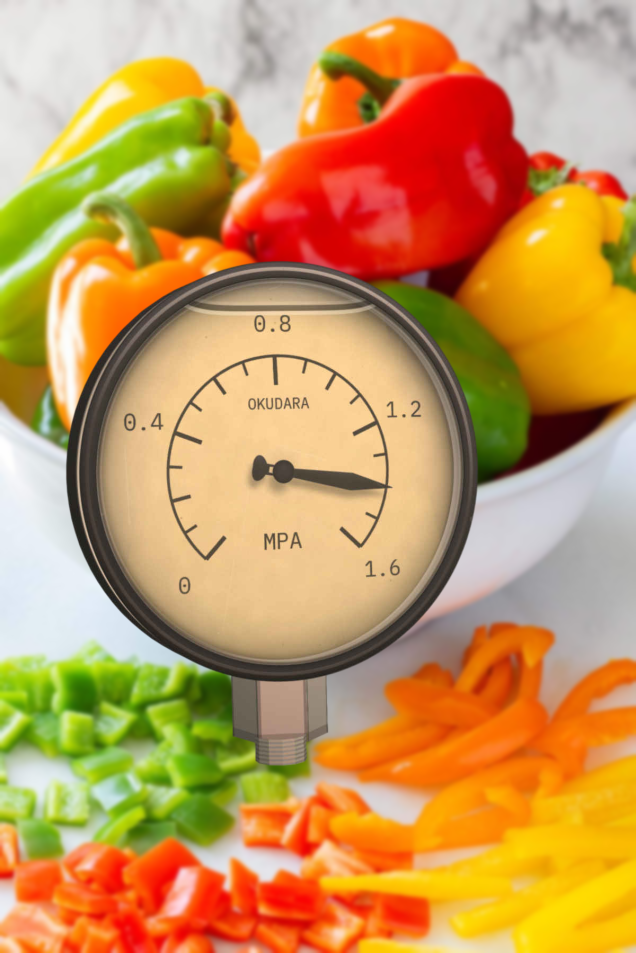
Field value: 1.4 MPa
